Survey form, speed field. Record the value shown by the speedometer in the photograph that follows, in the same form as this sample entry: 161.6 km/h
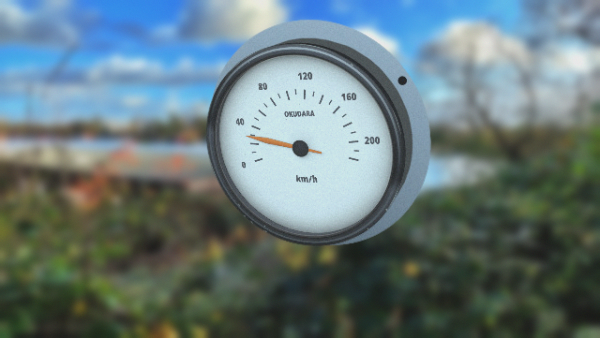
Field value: 30 km/h
